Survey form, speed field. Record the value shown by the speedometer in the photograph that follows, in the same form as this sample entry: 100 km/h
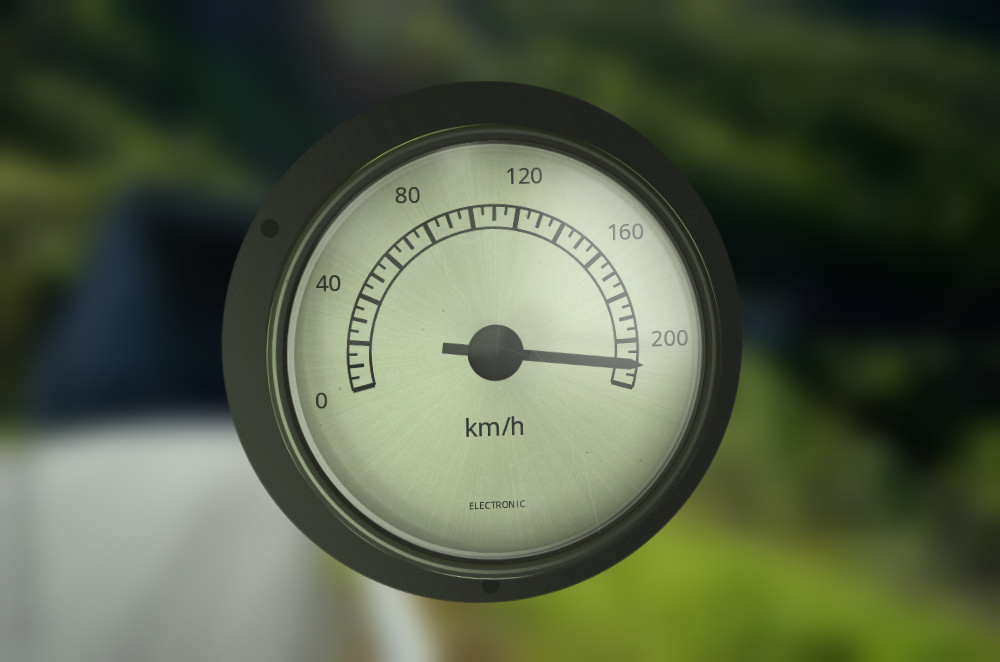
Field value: 210 km/h
